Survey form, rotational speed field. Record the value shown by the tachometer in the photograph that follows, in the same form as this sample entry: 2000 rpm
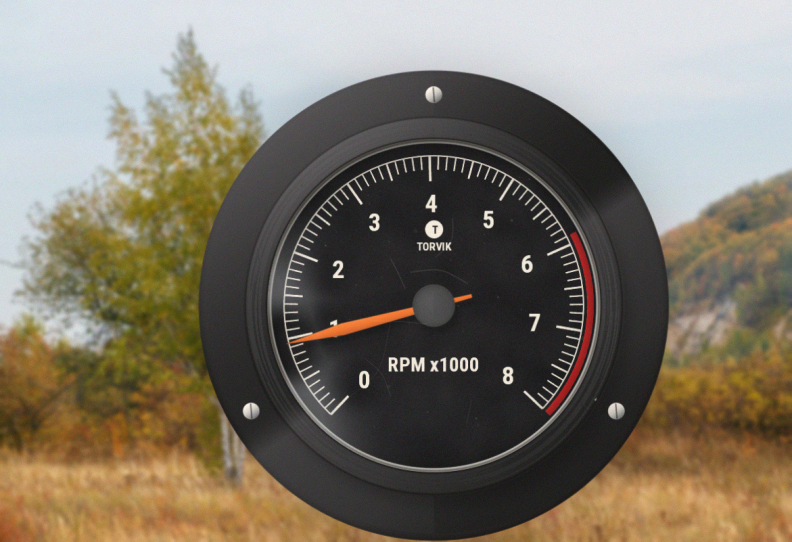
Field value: 950 rpm
